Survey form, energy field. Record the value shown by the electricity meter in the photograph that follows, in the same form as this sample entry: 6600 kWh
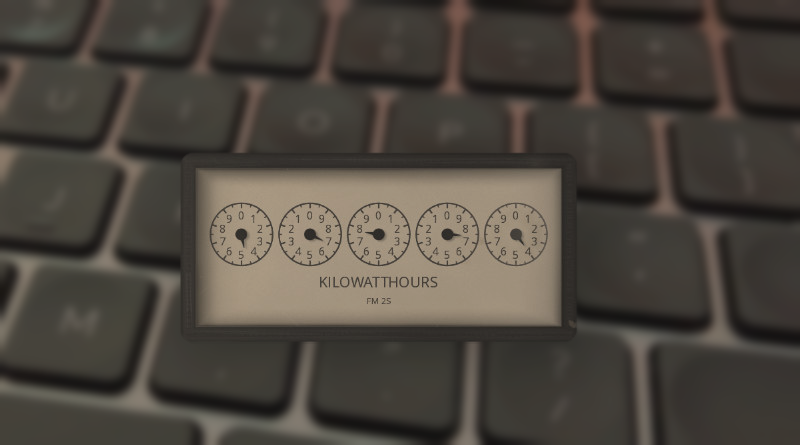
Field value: 46774 kWh
